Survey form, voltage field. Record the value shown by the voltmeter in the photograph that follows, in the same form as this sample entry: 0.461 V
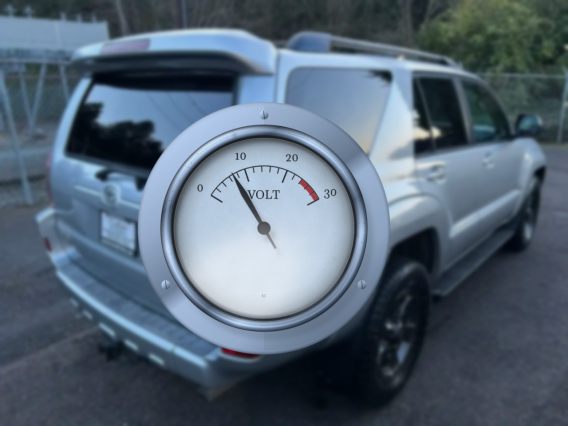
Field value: 7 V
